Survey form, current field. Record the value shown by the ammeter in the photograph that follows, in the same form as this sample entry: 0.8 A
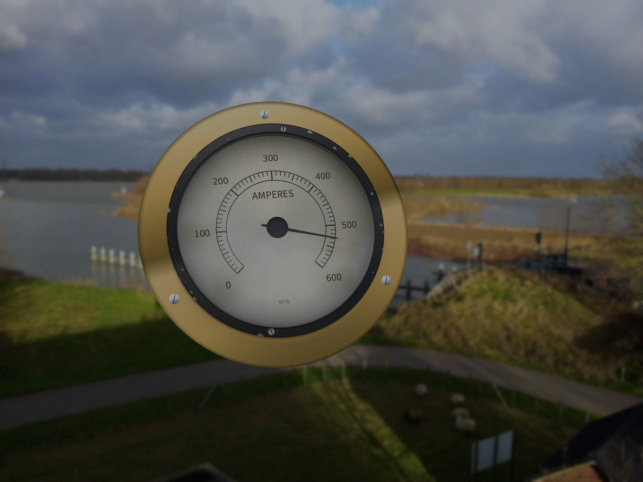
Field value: 530 A
